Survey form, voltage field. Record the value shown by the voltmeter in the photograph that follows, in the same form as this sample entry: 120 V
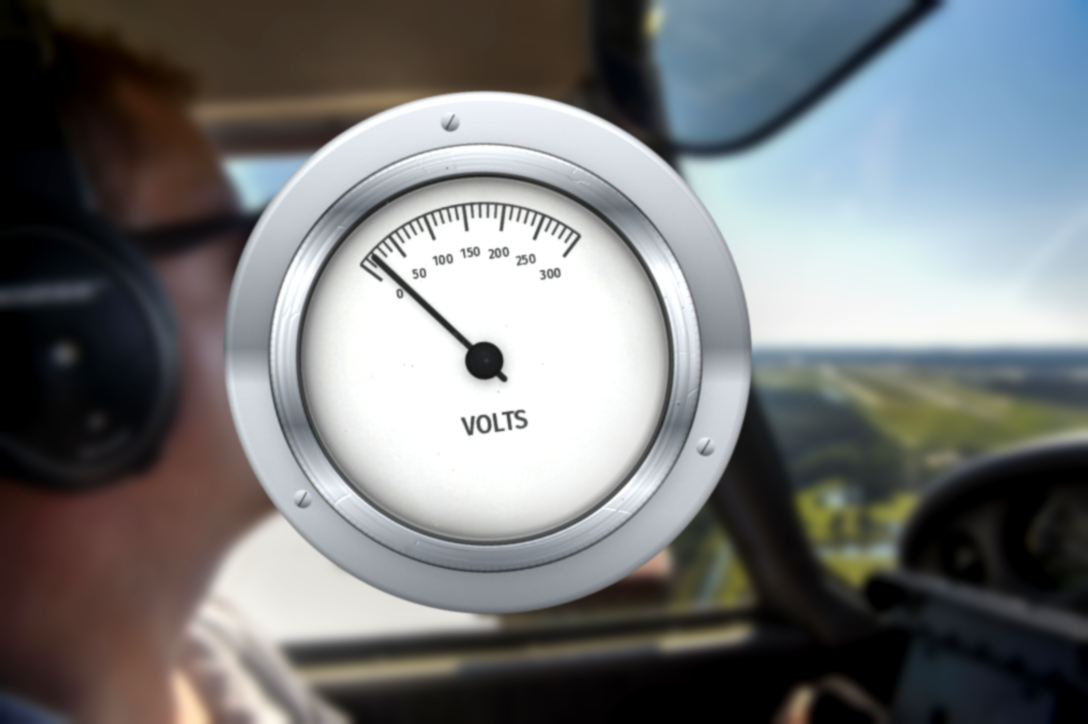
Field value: 20 V
